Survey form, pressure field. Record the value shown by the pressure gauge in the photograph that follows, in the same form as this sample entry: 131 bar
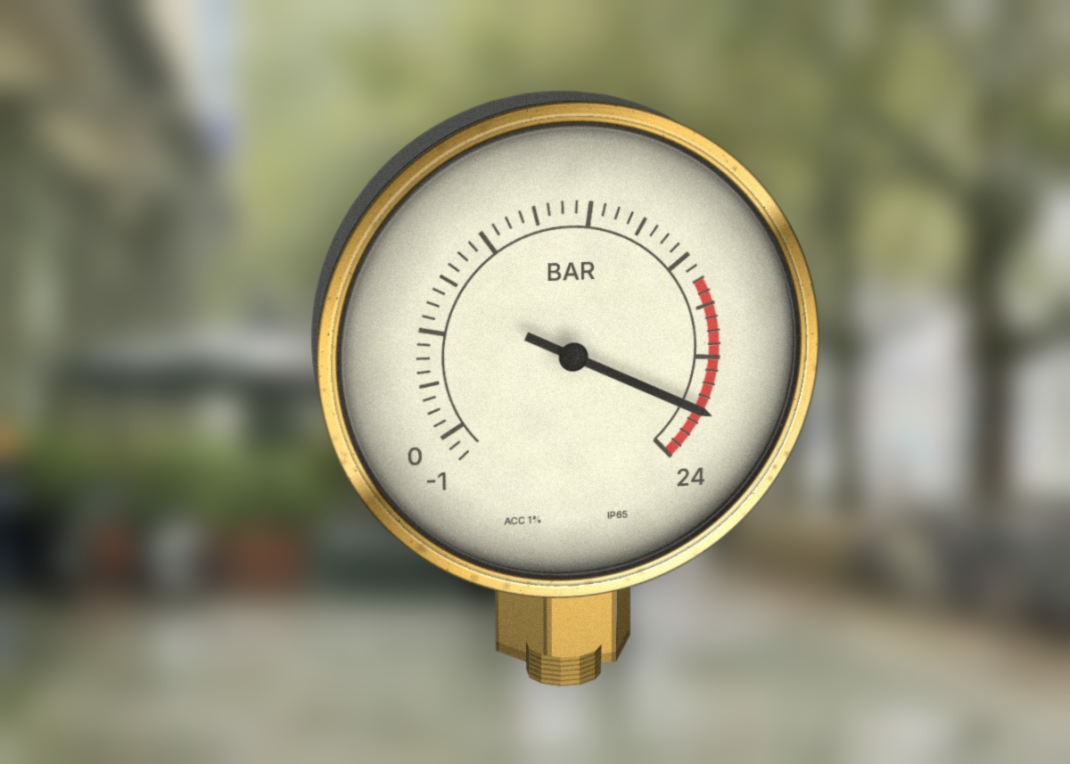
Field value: 22 bar
